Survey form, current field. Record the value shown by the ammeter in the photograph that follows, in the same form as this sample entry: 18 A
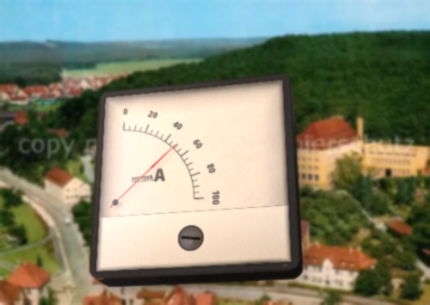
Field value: 50 A
